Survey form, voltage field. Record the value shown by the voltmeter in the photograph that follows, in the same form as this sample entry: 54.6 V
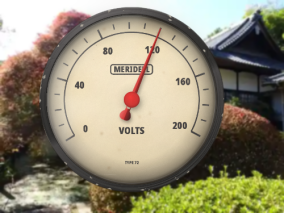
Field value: 120 V
